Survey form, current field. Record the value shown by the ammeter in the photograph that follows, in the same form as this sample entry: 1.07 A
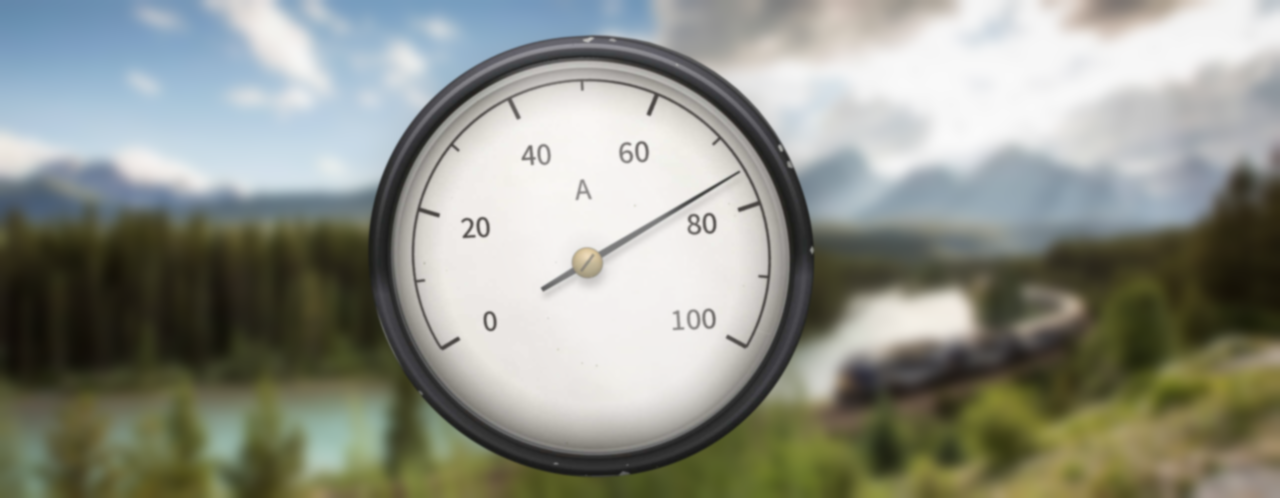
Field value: 75 A
